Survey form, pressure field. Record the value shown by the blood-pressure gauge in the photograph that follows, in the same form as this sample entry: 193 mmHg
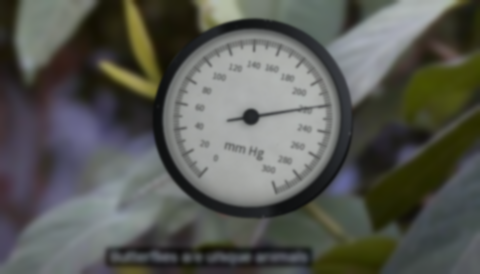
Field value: 220 mmHg
